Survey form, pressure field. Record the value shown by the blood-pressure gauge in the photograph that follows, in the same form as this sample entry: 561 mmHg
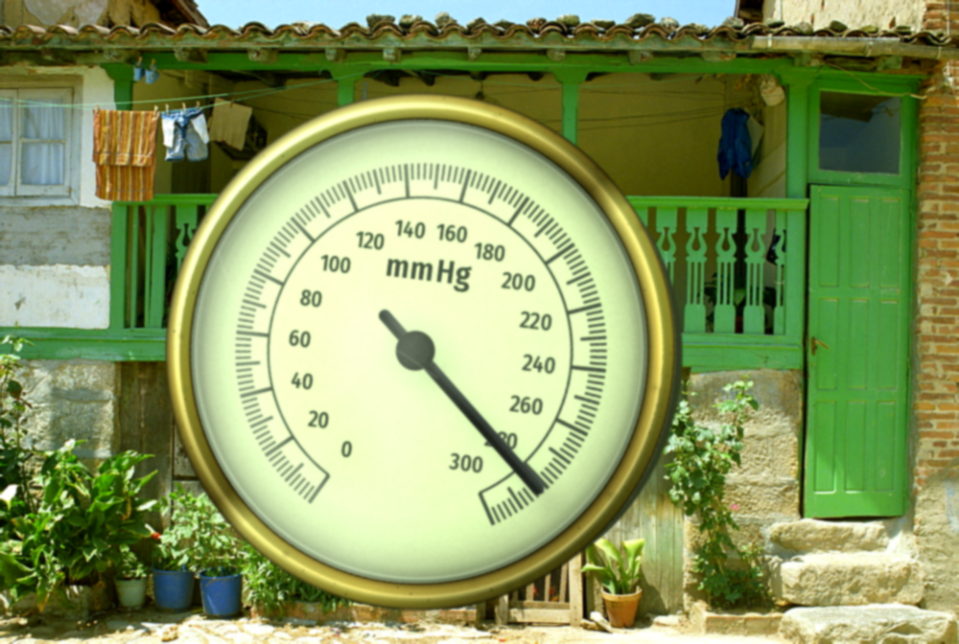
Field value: 282 mmHg
